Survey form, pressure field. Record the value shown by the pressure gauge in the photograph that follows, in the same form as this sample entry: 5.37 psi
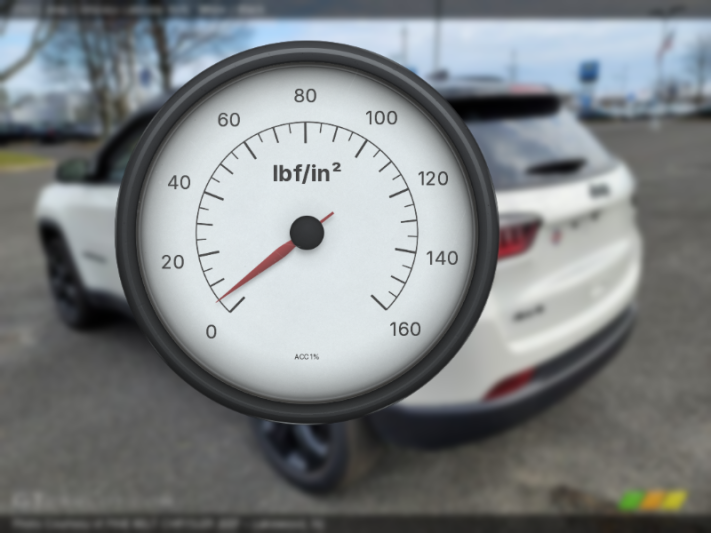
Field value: 5 psi
